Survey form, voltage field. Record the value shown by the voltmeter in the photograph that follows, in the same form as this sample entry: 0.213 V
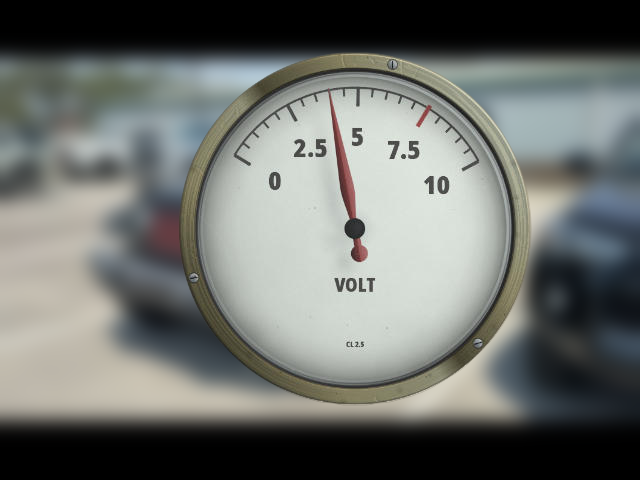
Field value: 4 V
